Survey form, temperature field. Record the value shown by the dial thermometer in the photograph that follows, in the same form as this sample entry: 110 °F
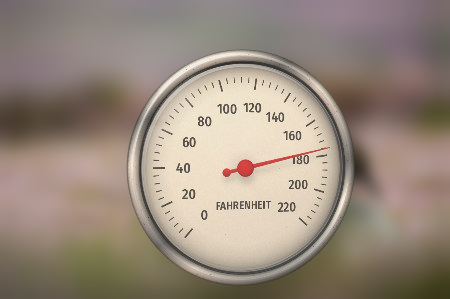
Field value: 176 °F
